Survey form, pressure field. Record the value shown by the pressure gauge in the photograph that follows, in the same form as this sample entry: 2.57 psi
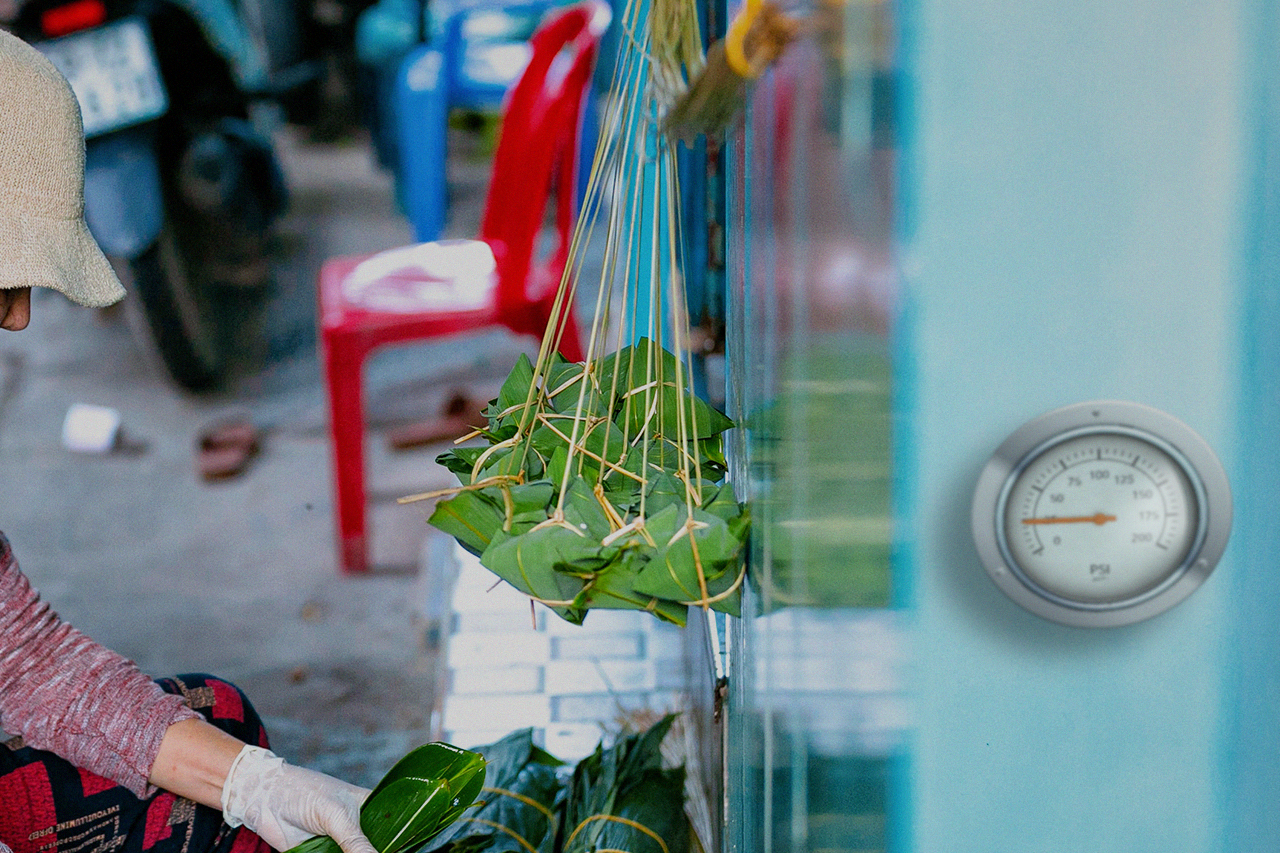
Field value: 25 psi
